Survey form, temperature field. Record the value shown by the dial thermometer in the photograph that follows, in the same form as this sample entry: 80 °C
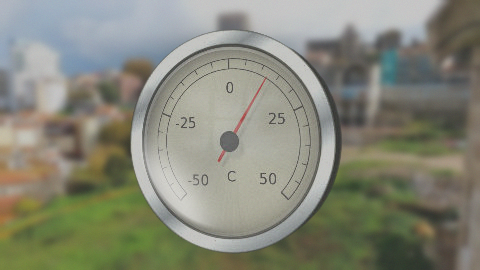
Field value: 12.5 °C
